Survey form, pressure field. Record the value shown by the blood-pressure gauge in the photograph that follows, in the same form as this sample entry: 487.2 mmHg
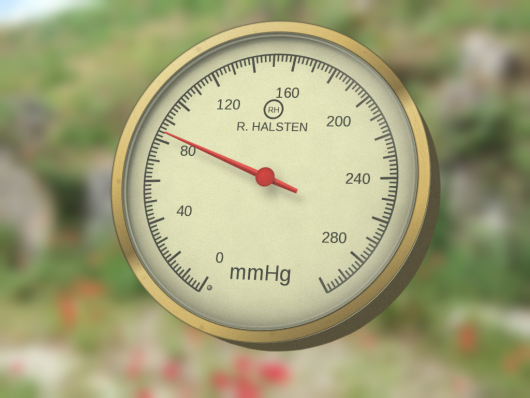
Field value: 84 mmHg
